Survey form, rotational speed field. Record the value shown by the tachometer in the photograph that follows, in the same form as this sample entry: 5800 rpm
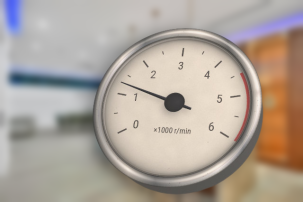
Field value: 1250 rpm
